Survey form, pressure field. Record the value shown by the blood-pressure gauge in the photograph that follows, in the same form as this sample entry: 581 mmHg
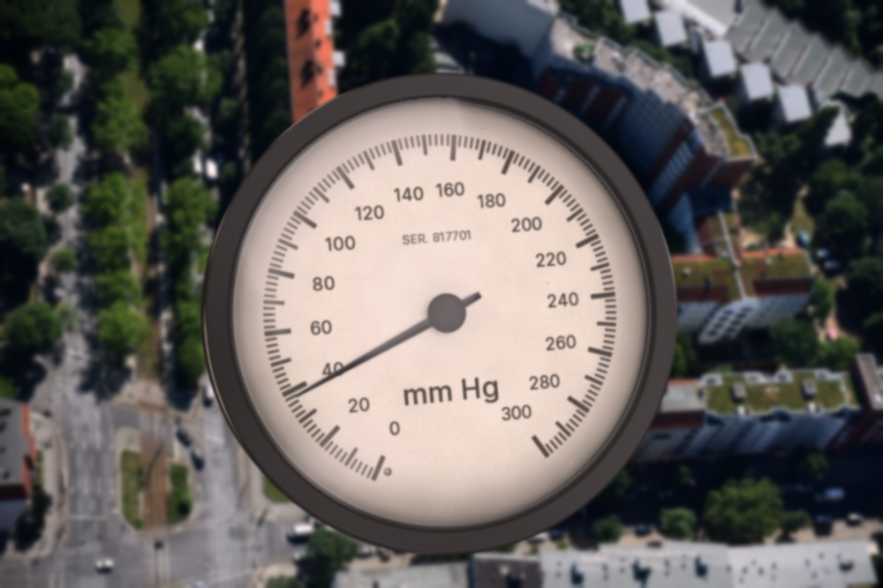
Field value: 38 mmHg
